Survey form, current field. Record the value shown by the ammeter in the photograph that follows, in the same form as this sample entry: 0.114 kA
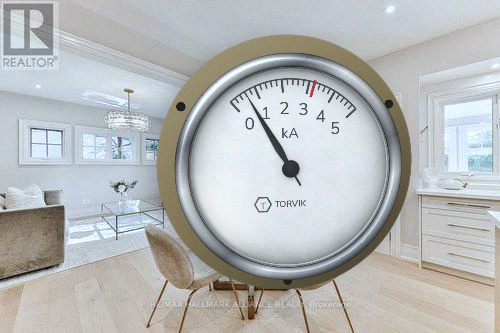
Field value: 0.6 kA
